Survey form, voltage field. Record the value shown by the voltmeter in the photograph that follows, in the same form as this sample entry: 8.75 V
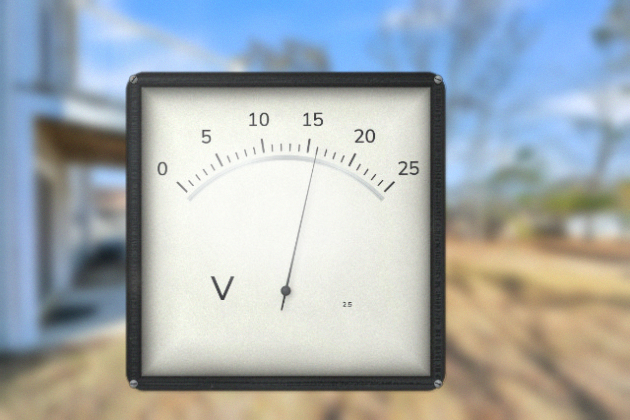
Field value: 16 V
